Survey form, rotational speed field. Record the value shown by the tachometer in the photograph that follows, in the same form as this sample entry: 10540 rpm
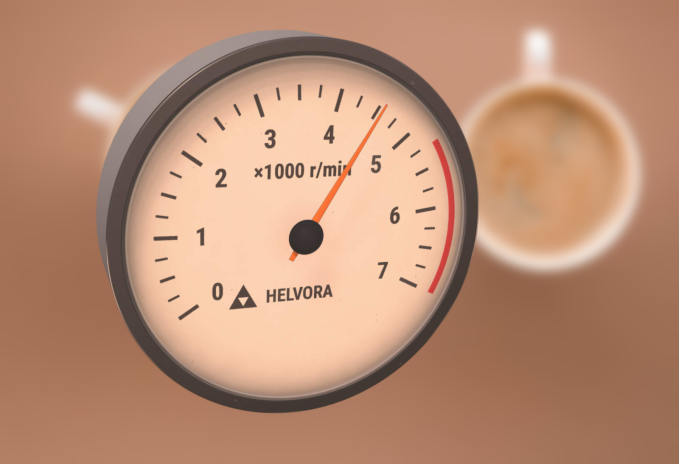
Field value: 4500 rpm
